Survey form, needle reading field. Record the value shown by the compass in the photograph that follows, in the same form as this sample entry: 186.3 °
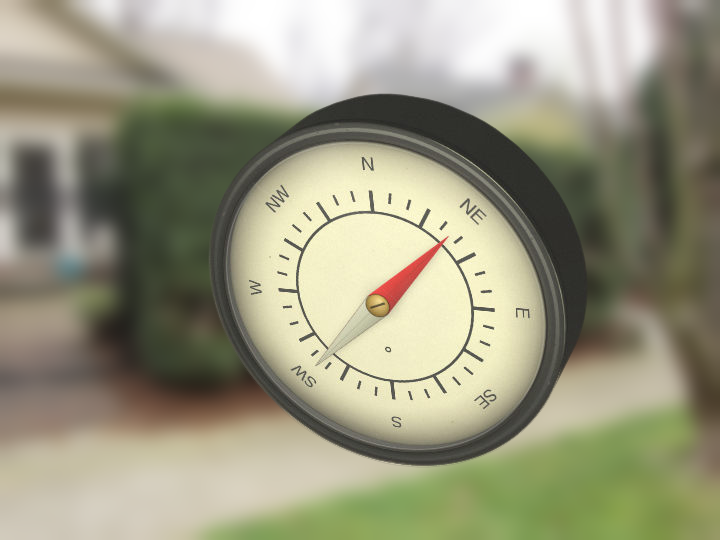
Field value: 45 °
